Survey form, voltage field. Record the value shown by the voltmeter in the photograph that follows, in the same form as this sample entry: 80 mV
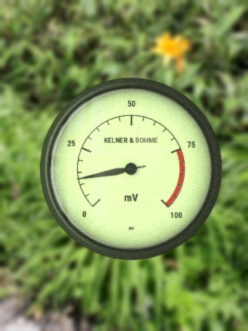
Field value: 12.5 mV
